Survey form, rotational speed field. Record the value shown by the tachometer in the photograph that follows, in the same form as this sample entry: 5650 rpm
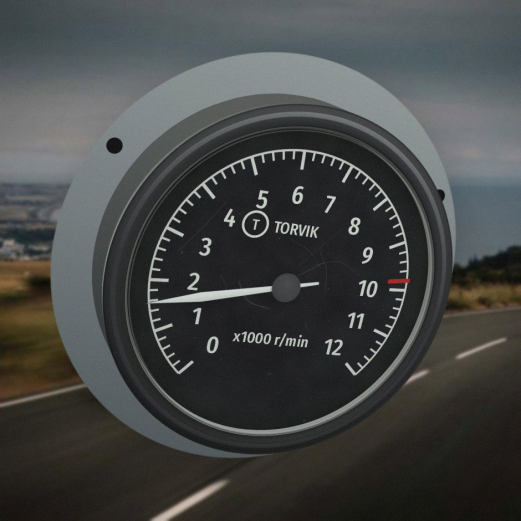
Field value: 1600 rpm
